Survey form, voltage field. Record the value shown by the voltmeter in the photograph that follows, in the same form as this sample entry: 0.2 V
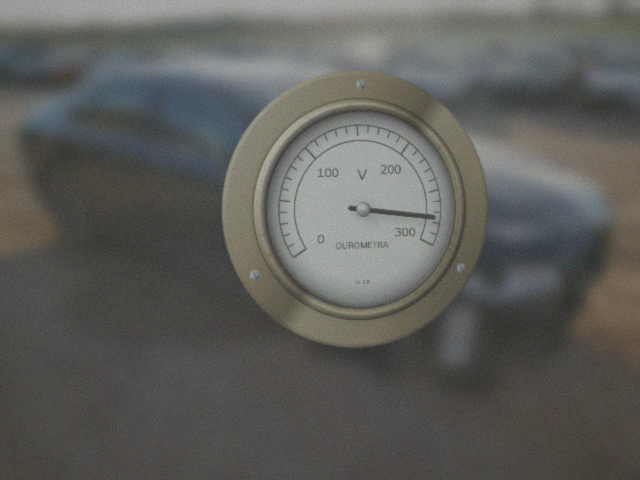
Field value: 275 V
